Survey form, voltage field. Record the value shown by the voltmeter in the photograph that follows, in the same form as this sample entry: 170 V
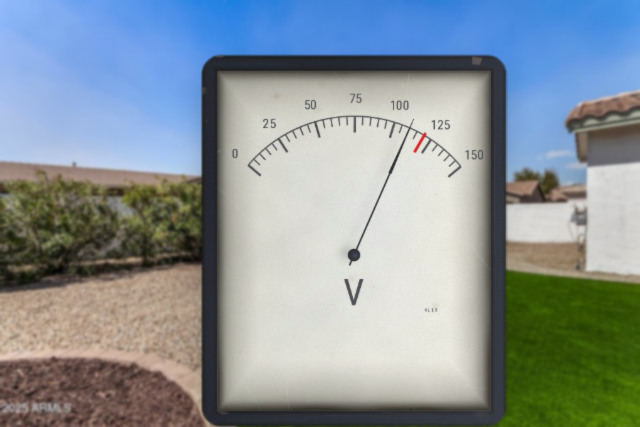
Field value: 110 V
